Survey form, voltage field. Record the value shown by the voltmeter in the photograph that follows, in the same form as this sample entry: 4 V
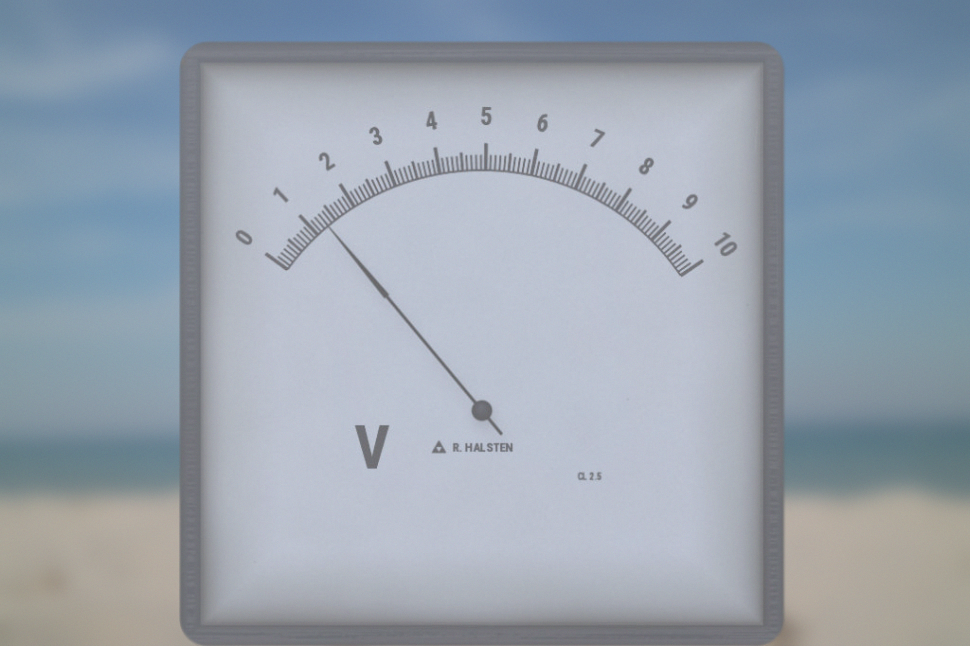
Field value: 1.3 V
